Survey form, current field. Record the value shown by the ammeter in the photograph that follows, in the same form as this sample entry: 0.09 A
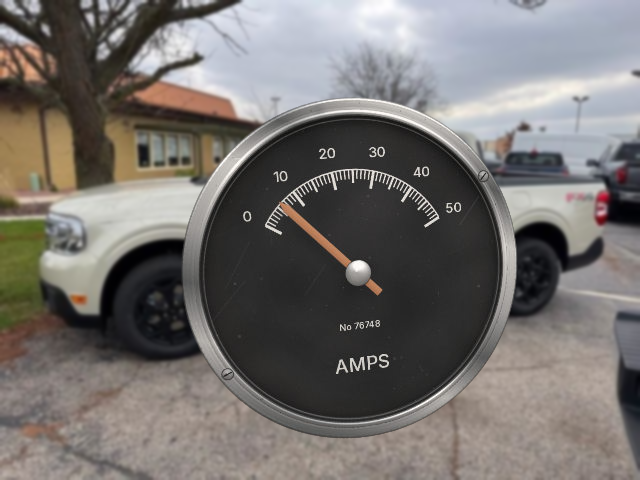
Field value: 6 A
